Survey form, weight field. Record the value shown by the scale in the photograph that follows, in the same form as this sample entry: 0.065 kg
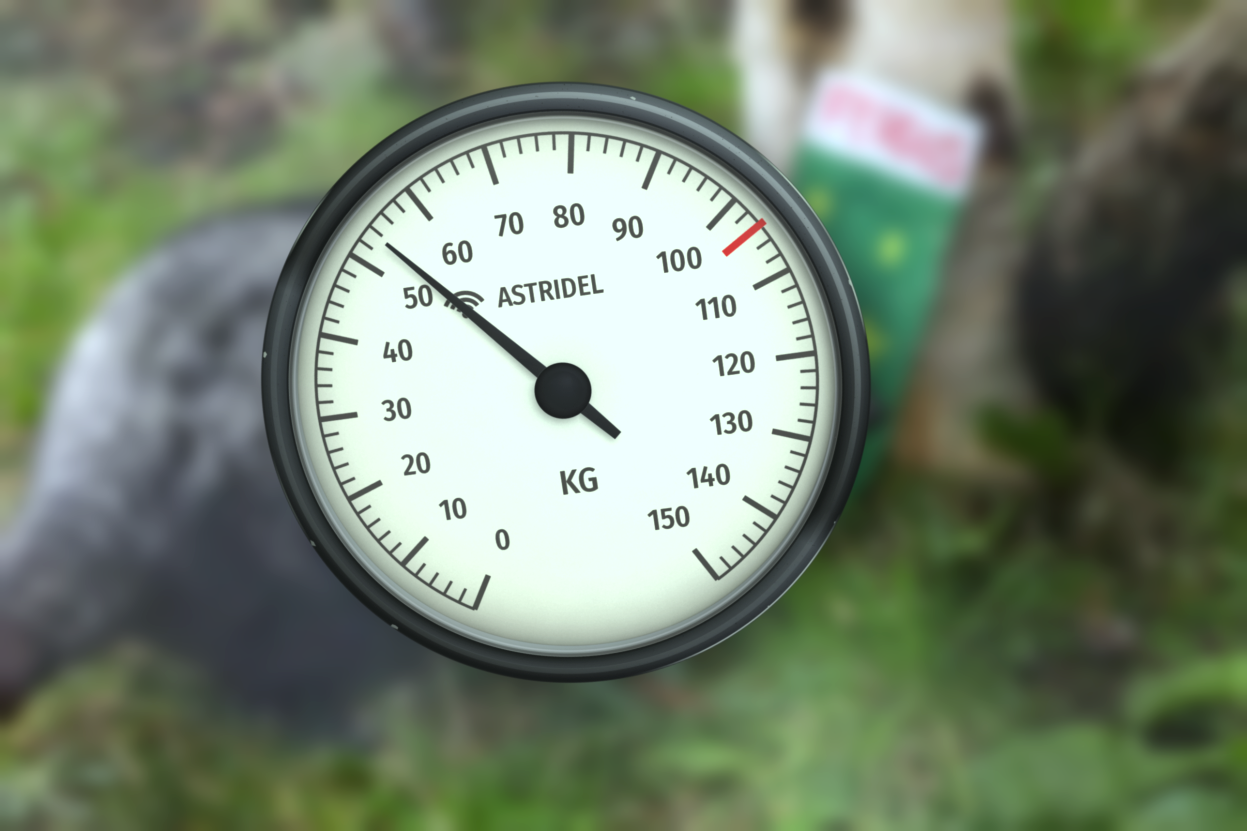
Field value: 54 kg
